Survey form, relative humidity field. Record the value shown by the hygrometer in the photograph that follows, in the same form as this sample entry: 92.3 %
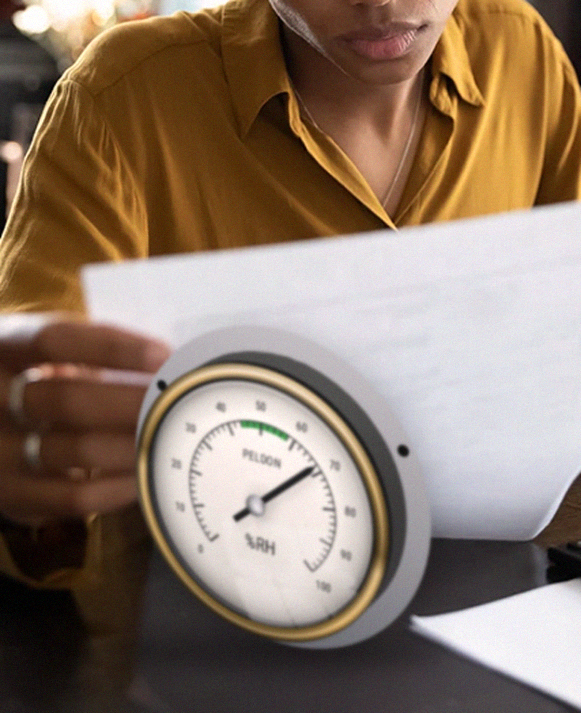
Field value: 68 %
